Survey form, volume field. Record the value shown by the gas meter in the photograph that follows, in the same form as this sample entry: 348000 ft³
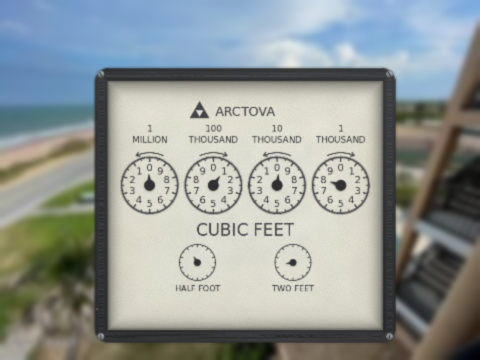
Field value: 9800 ft³
